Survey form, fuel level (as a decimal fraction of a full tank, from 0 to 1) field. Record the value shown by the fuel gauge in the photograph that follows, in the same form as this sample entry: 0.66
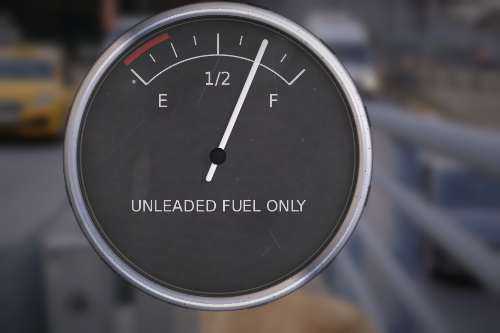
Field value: 0.75
